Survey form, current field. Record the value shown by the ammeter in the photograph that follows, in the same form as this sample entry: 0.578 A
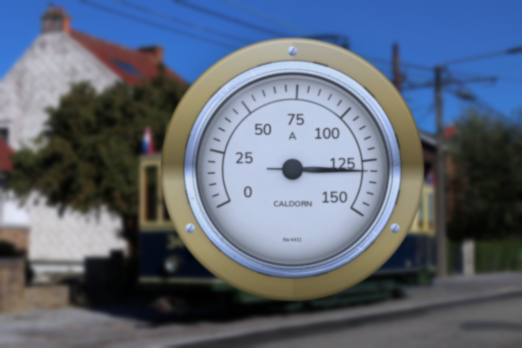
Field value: 130 A
